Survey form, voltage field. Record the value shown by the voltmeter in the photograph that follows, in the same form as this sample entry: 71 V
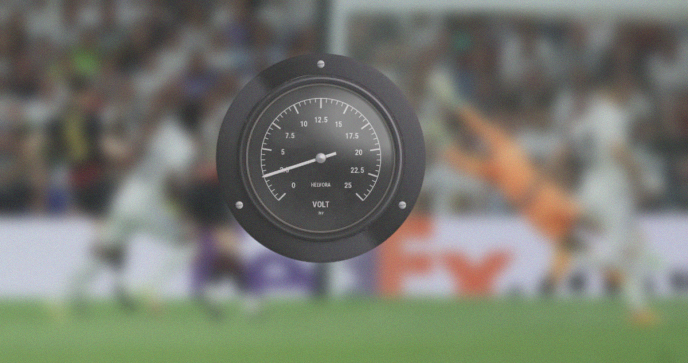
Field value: 2.5 V
